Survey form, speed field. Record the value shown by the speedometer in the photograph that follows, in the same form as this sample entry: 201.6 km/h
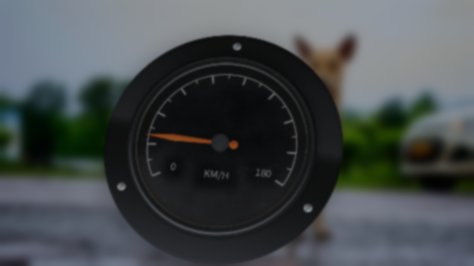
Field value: 25 km/h
